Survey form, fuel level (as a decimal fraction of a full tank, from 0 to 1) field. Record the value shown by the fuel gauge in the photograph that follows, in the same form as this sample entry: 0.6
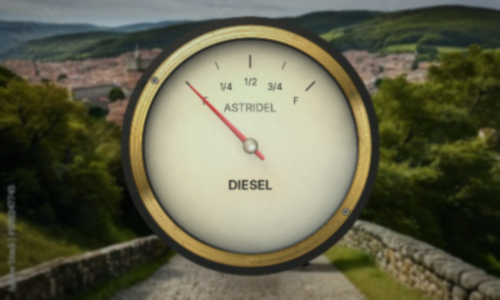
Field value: 0
